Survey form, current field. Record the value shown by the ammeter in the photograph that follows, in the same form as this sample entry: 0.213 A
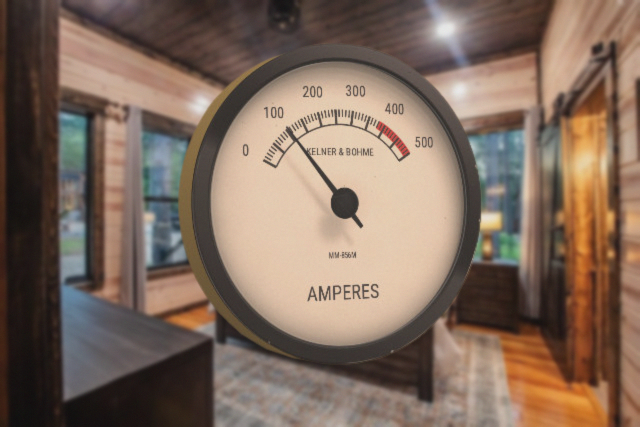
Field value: 100 A
